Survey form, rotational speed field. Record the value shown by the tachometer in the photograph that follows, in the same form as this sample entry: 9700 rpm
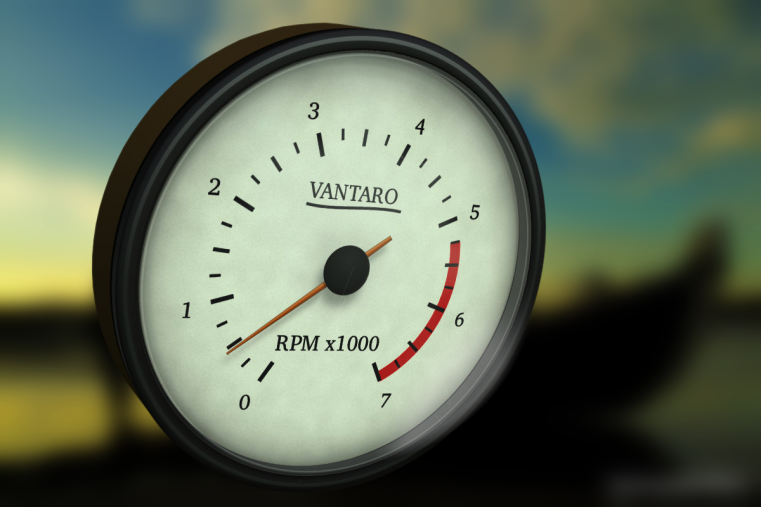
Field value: 500 rpm
